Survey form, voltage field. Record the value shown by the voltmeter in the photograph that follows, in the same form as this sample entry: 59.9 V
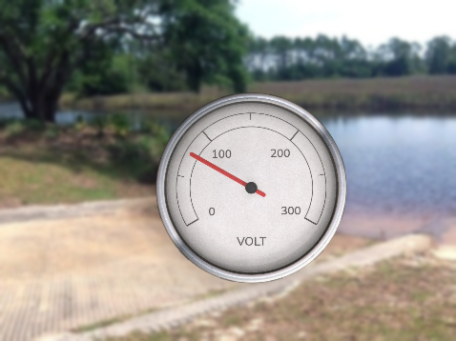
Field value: 75 V
